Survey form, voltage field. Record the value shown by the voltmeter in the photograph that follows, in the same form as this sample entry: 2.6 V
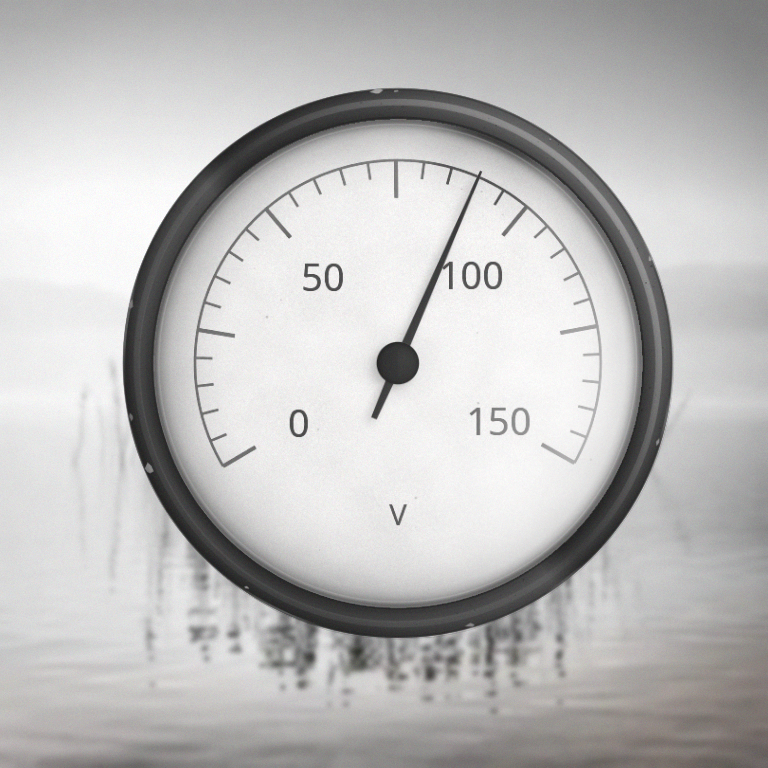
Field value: 90 V
